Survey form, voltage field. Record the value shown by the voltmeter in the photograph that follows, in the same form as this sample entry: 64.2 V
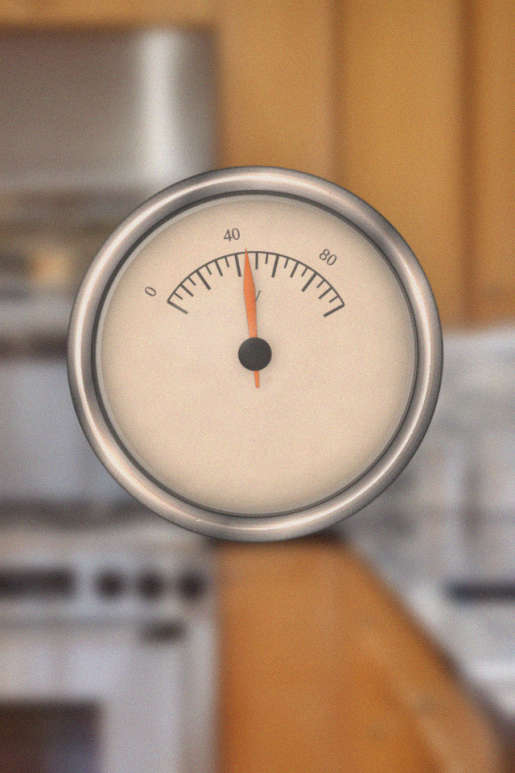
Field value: 45 V
